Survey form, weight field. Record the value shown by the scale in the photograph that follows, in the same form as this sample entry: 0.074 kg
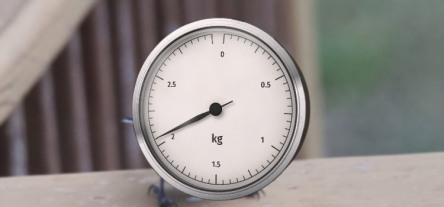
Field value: 2.05 kg
